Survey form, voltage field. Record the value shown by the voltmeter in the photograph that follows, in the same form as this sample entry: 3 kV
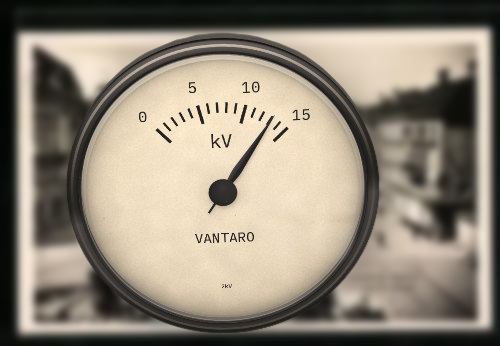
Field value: 13 kV
